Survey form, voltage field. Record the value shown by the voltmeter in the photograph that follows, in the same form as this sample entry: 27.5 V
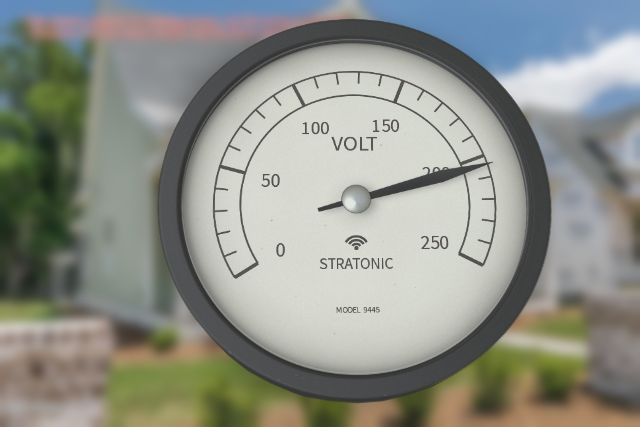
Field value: 205 V
